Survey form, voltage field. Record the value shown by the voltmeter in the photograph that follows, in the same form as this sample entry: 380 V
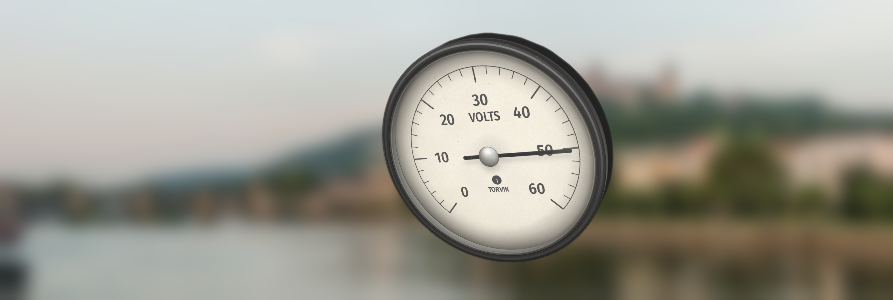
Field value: 50 V
